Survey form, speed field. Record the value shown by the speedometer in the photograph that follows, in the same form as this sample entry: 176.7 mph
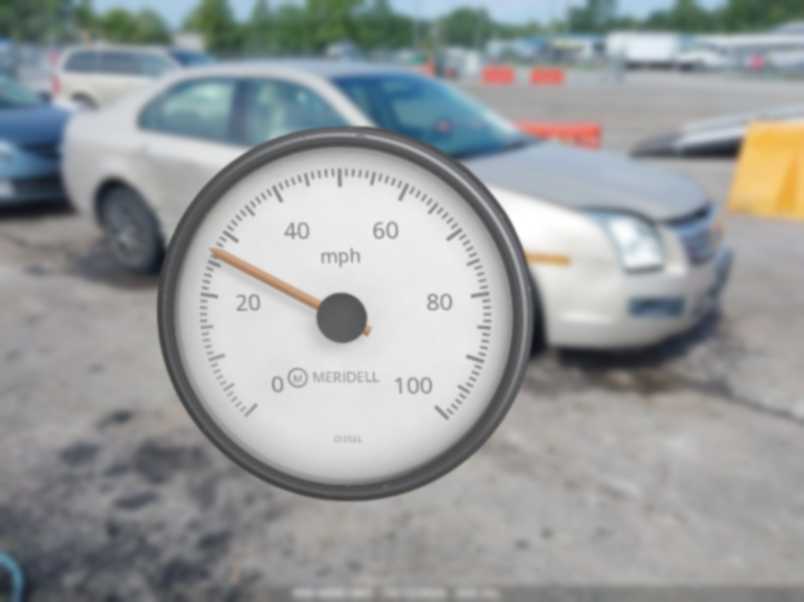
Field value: 27 mph
